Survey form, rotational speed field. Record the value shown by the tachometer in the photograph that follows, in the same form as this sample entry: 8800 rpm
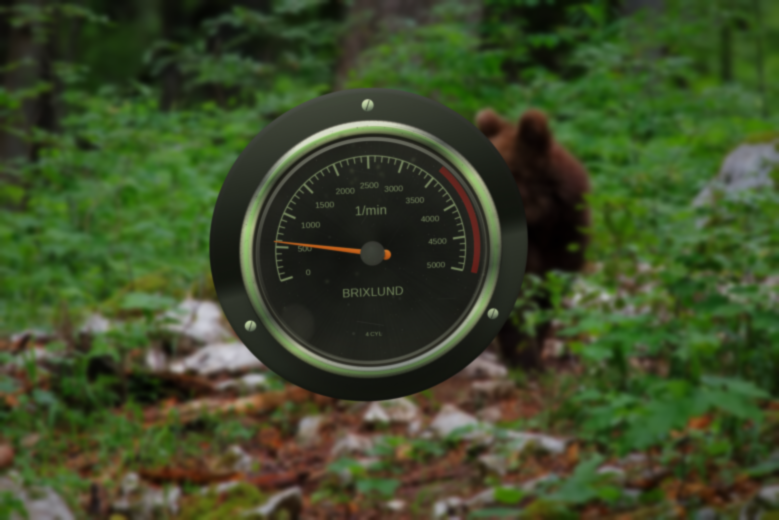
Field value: 600 rpm
